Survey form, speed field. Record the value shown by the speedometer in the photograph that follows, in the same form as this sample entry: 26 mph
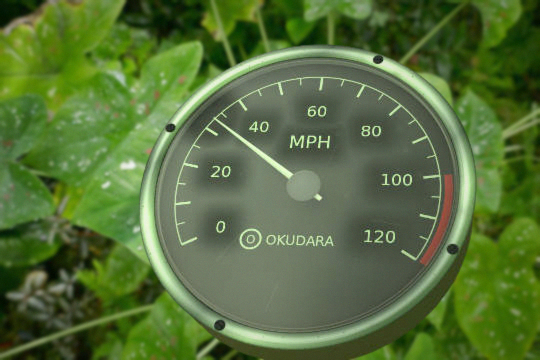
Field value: 32.5 mph
